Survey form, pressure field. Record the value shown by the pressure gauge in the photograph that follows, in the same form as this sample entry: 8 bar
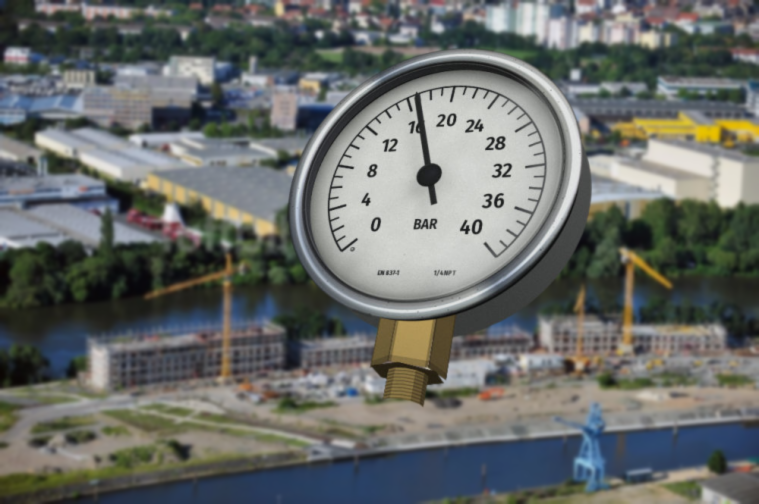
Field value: 17 bar
